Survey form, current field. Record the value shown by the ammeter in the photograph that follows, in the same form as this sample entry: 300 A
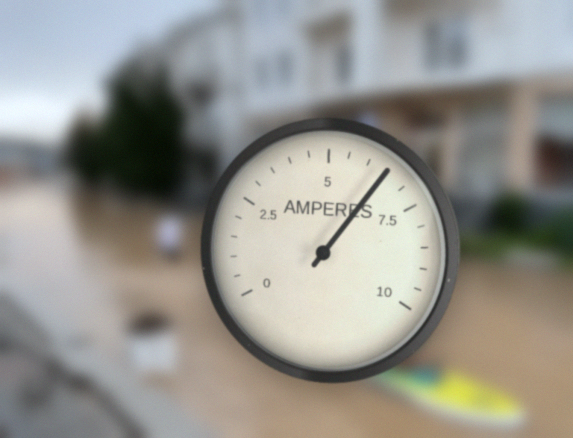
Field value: 6.5 A
